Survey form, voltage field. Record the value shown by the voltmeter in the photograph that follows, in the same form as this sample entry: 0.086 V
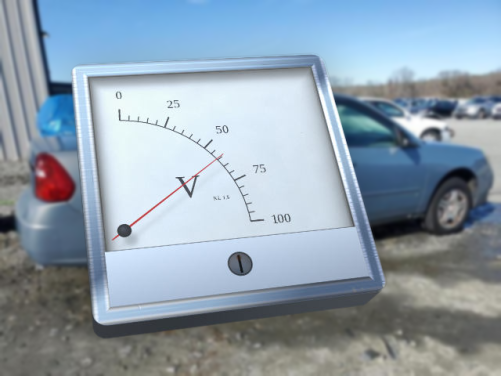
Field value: 60 V
